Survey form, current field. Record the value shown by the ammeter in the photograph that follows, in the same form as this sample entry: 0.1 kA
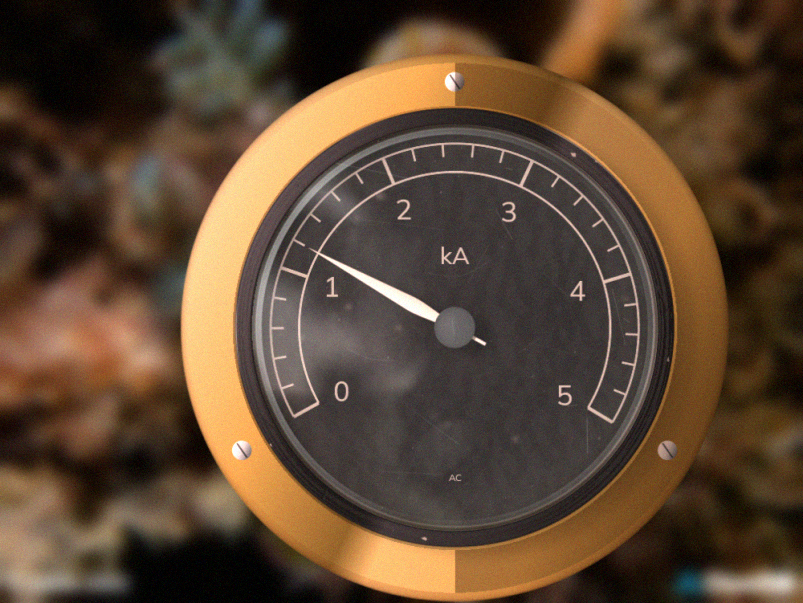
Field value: 1.2 kA
